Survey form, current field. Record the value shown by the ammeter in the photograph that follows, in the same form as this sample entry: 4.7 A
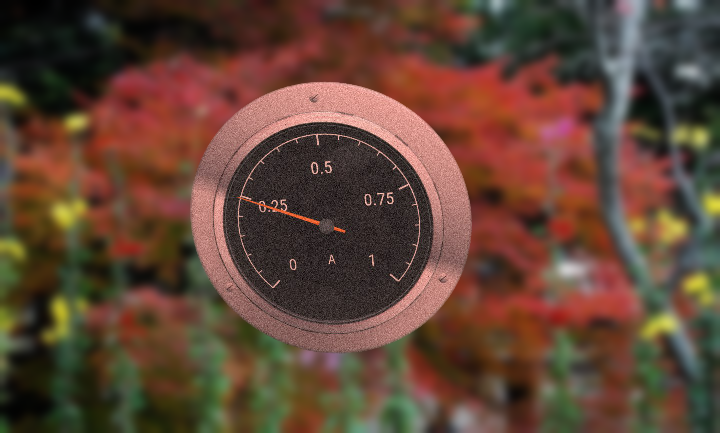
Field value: 0.25 A
